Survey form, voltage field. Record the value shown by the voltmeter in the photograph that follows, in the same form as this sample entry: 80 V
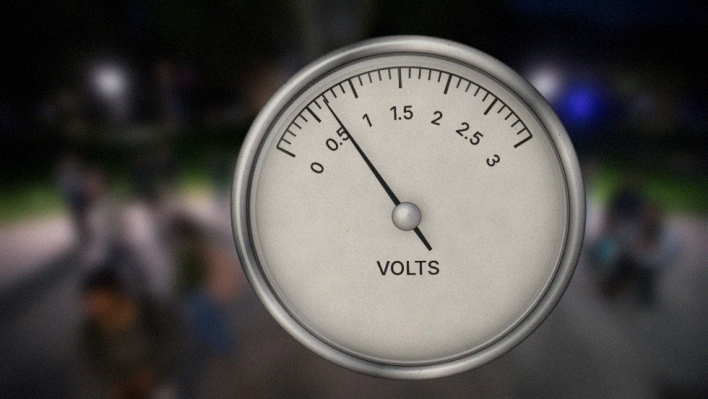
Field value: 0.7 V
